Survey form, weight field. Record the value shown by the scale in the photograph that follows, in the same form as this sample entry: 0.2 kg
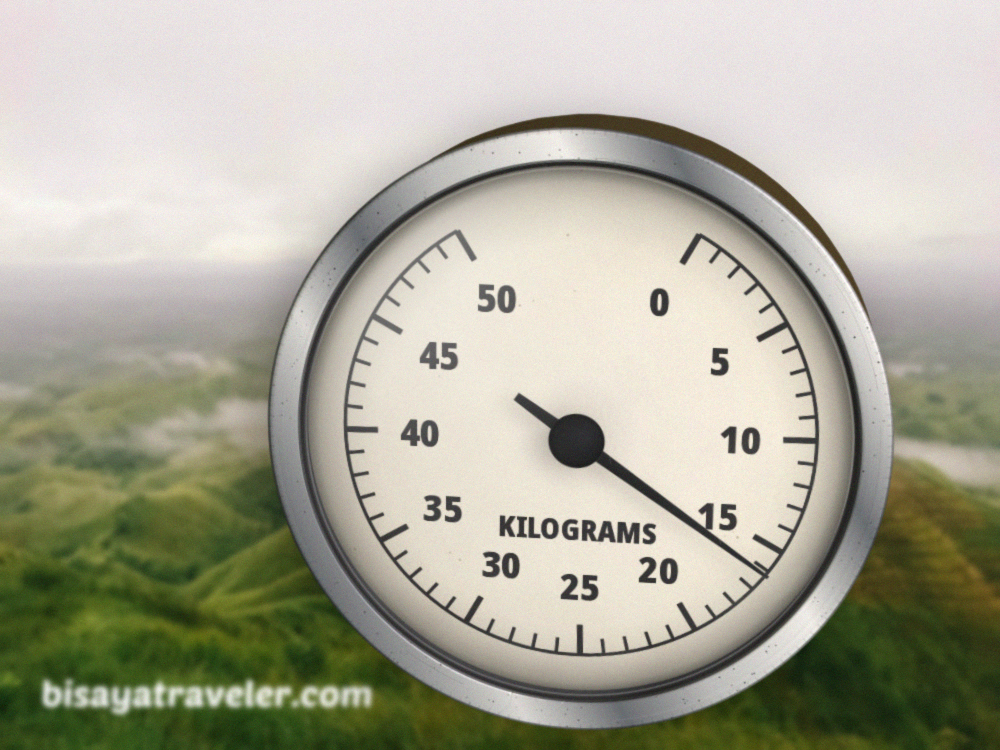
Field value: 16 kg
